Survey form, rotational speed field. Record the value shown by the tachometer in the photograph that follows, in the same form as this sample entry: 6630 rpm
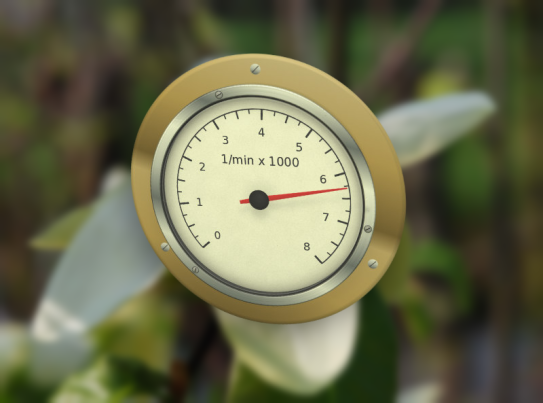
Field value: 6250 rpm
